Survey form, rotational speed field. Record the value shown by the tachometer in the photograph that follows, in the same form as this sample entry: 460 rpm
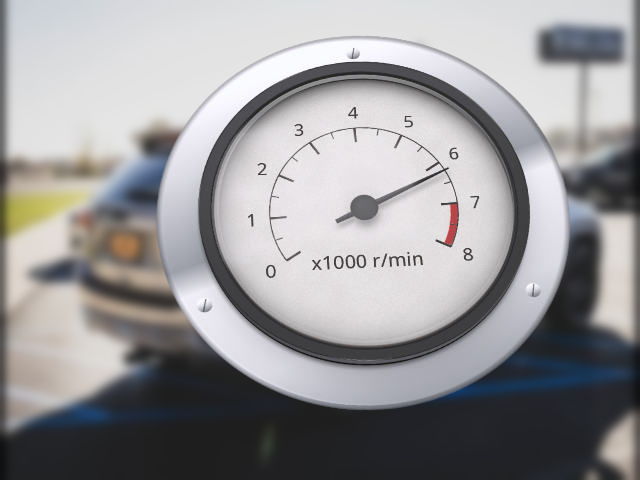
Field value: 6250 rpm
